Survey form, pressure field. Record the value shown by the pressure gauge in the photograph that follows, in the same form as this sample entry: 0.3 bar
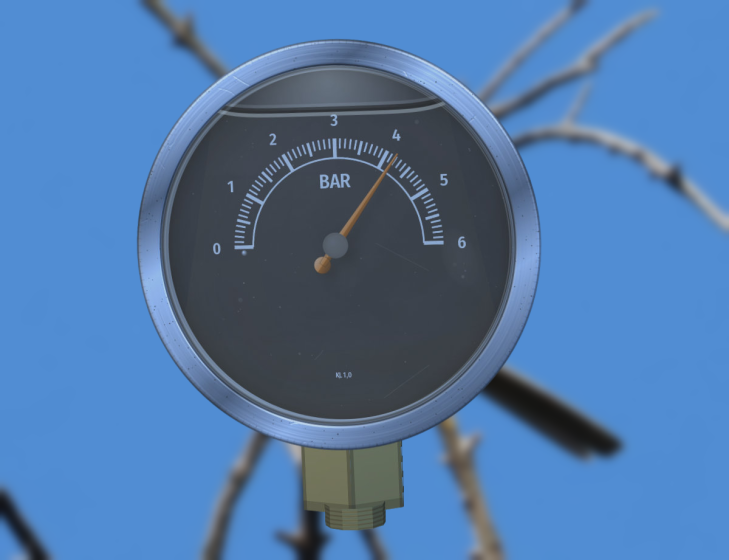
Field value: 4.2 bar
